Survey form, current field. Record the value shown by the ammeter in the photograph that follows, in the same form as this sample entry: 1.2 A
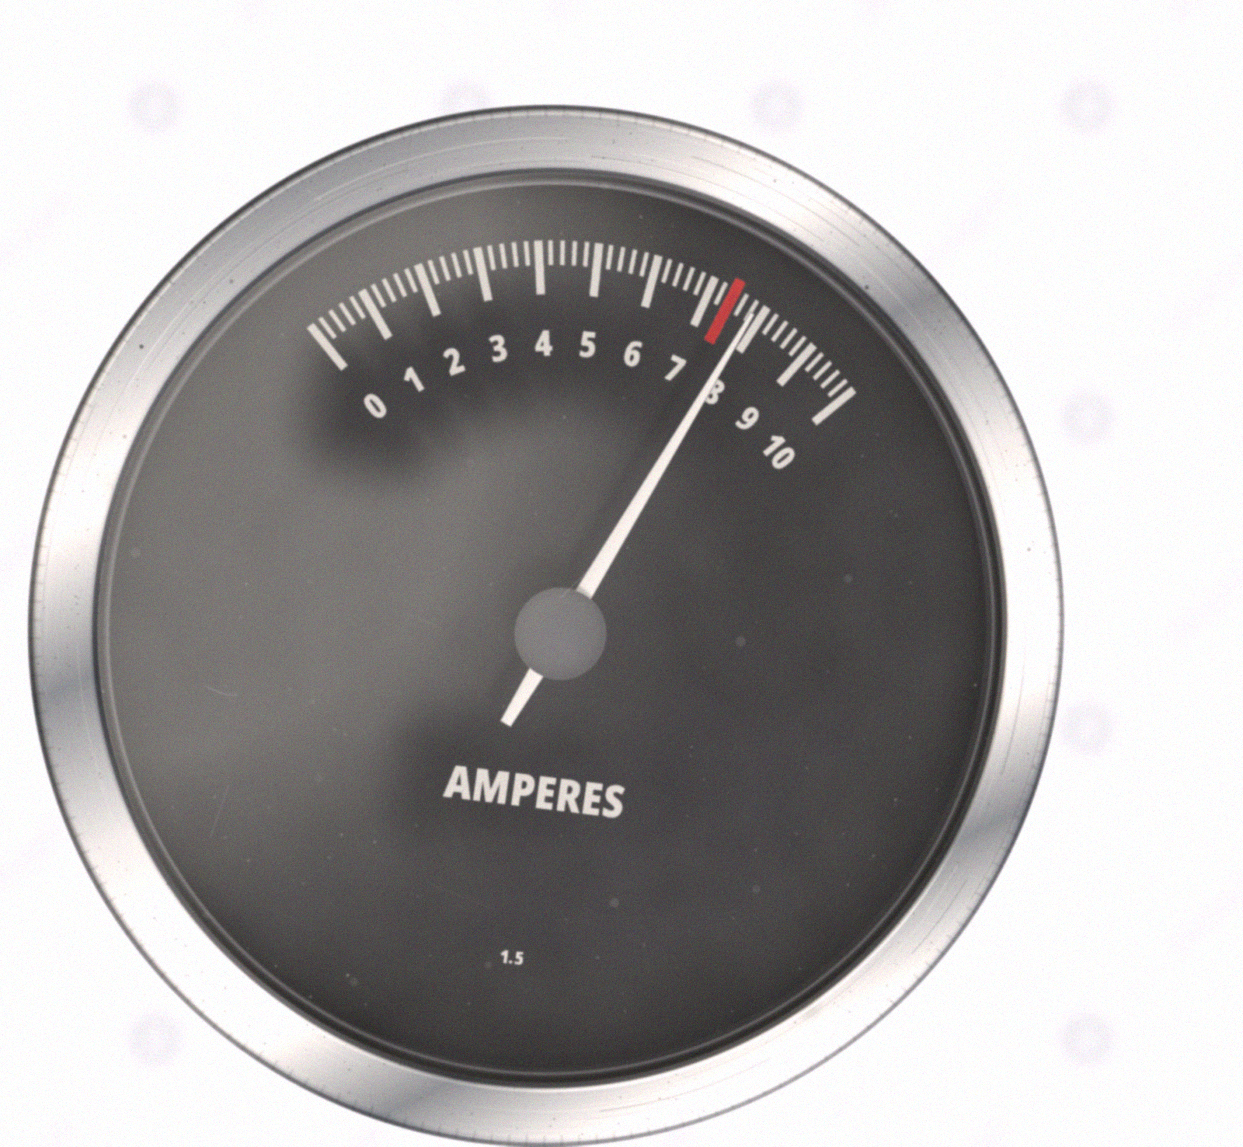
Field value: 7.8 A
